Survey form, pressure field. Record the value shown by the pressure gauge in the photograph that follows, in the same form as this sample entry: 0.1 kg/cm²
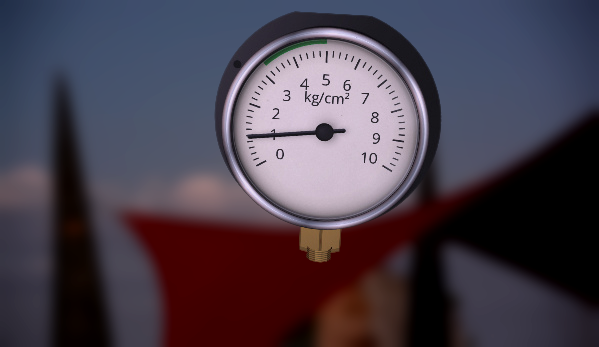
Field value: 1 kg/cm²
